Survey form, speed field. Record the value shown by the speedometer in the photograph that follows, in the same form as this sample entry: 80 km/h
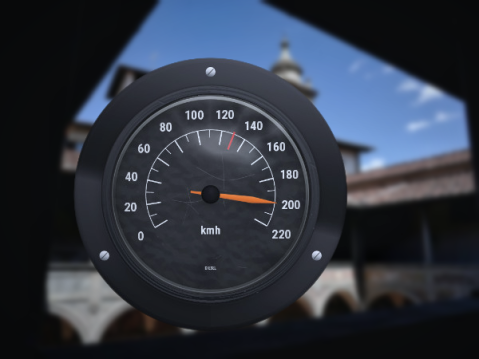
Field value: 200 km/h
